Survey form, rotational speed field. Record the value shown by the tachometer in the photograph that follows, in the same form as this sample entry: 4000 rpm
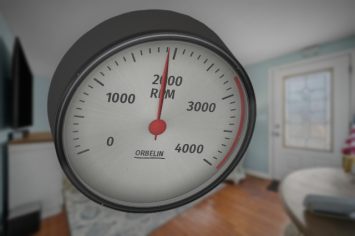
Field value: 1900 rpm
